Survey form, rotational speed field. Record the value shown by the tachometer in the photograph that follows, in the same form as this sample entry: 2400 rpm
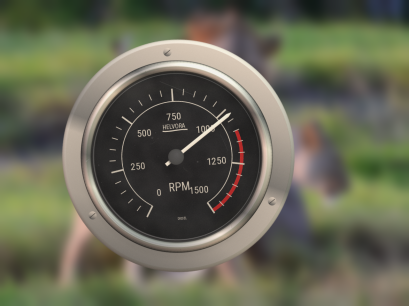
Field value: 1025 rpm
